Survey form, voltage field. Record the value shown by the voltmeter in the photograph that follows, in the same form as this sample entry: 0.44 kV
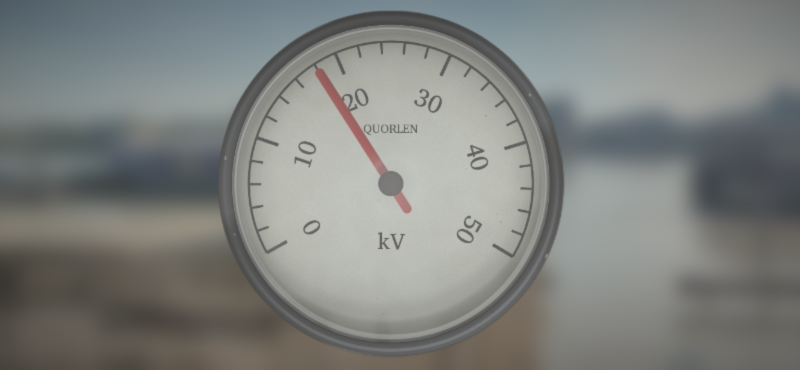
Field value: 18 kV
